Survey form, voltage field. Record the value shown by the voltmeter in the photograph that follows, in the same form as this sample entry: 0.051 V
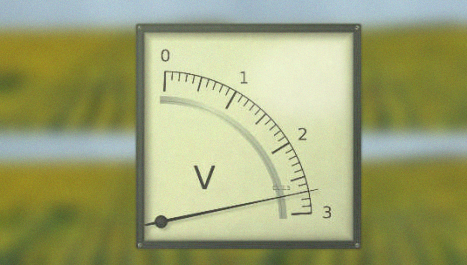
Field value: 2.7 V
